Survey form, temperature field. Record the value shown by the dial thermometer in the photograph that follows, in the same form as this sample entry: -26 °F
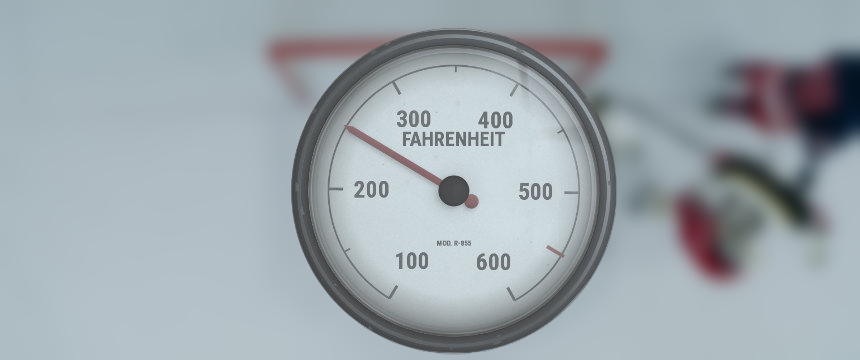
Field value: 250 °F
